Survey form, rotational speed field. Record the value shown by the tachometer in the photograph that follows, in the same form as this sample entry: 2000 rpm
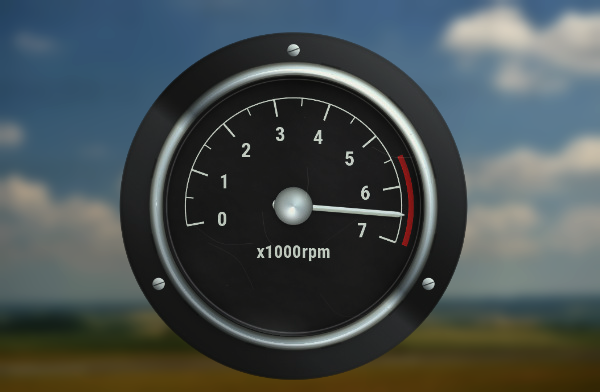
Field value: 6500 rpm
